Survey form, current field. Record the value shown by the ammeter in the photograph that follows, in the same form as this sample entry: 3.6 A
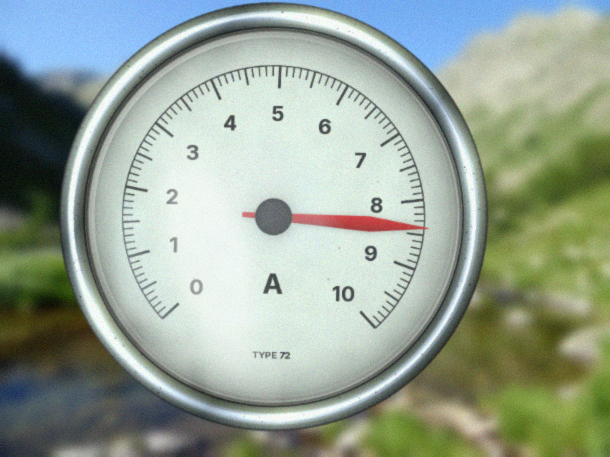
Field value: 8.4 A
